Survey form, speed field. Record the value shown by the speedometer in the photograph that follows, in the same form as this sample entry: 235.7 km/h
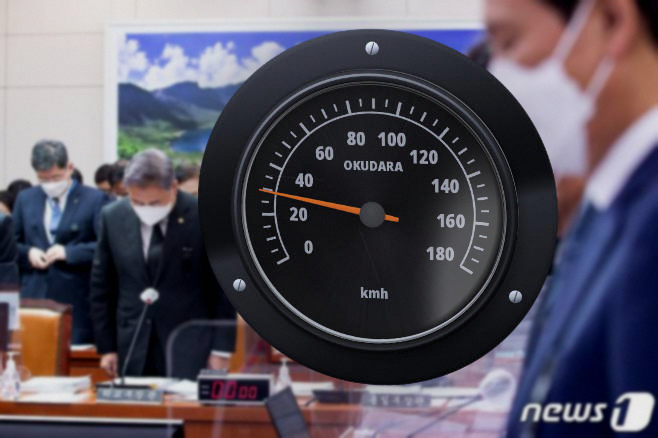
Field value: 30 km/h
